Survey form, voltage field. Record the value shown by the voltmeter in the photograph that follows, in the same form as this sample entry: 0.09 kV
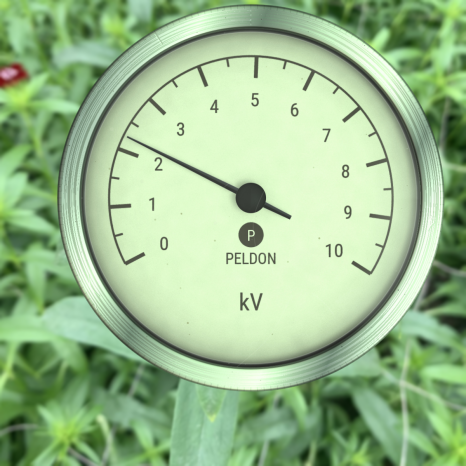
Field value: 2.25 kV
